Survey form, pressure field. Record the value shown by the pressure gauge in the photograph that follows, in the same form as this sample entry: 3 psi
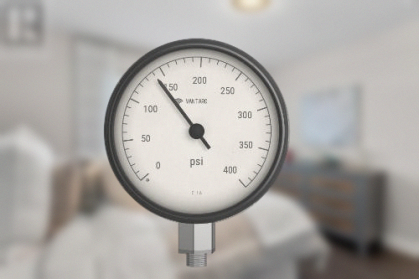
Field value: 140 psi
